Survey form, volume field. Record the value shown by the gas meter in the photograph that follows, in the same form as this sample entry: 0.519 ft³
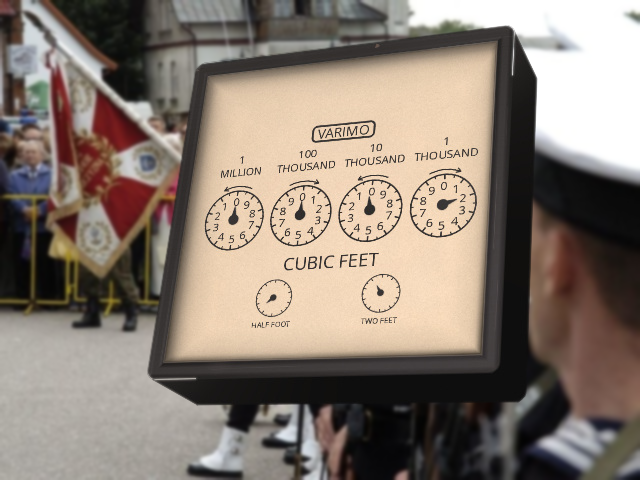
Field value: 200 ft³
